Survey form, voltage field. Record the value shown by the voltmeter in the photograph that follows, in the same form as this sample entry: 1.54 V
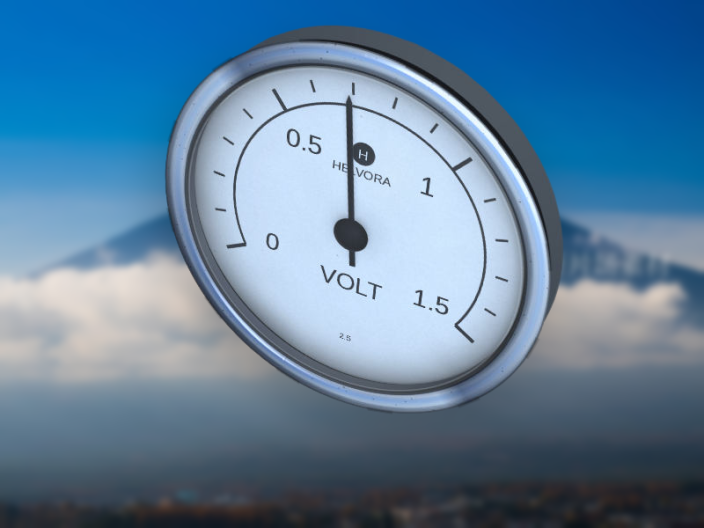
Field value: 0.7 V
